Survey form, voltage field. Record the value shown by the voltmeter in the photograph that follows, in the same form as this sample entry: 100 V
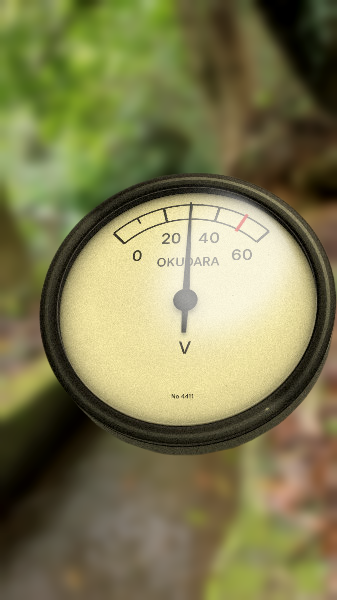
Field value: 30 V
